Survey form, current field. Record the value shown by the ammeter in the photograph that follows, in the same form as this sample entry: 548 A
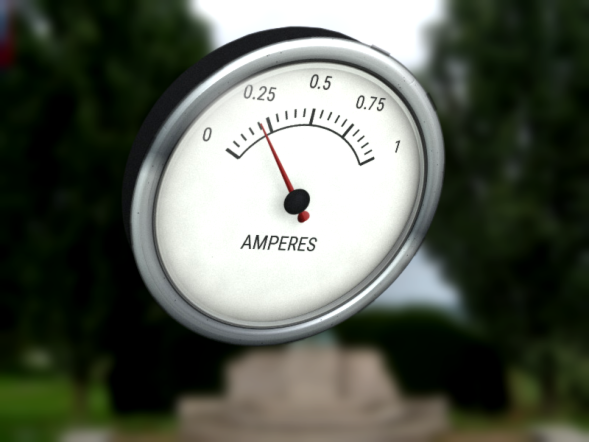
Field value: 0.2 A
